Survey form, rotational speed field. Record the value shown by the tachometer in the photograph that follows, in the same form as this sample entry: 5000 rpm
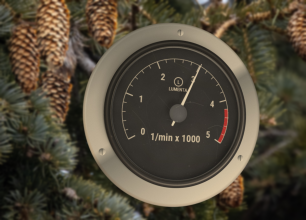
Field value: 3000 rpm
